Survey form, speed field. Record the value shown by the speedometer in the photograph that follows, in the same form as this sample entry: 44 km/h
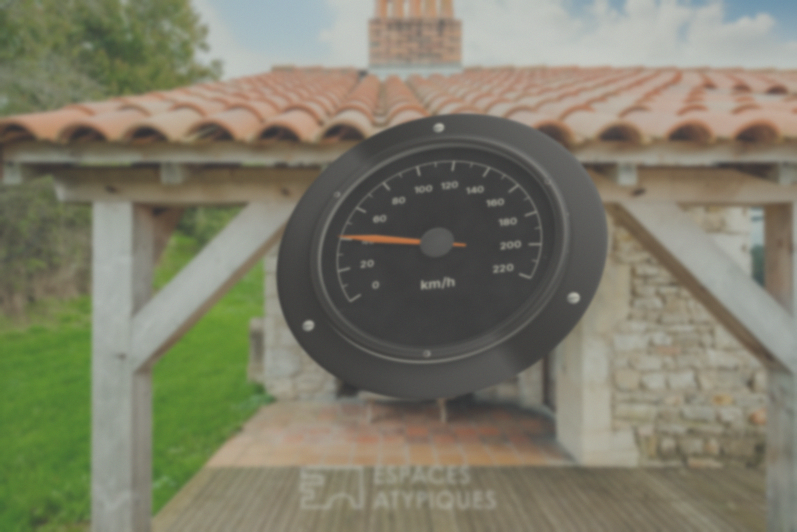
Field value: 40 km/h
